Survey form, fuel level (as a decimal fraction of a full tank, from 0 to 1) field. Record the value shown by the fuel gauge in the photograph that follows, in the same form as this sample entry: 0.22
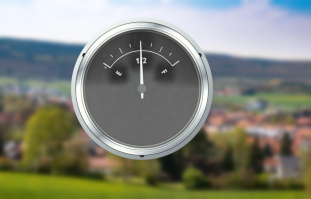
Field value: 0.5
